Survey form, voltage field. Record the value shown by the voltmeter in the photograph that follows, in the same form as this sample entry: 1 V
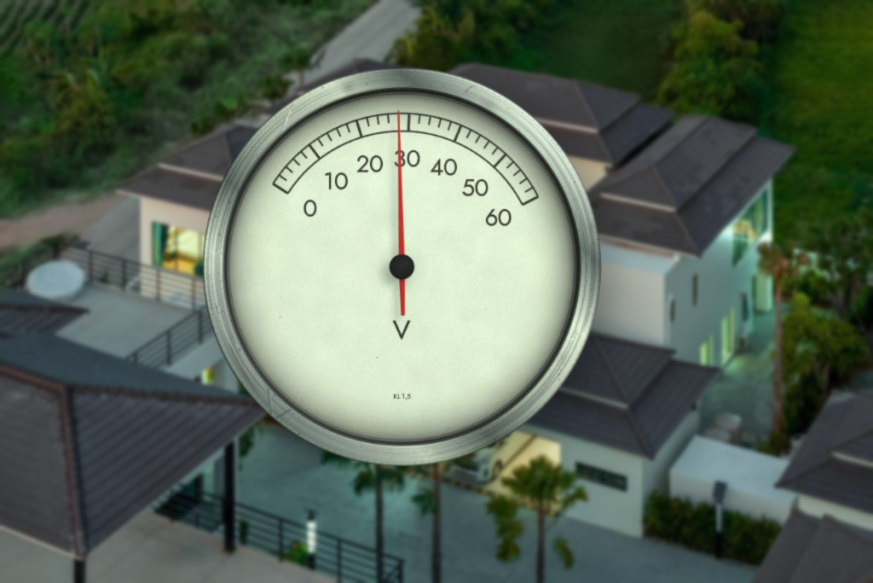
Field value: 28 V
